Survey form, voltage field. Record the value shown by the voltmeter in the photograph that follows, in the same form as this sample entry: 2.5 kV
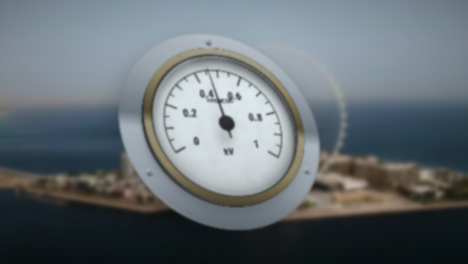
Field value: 0.45 kV
